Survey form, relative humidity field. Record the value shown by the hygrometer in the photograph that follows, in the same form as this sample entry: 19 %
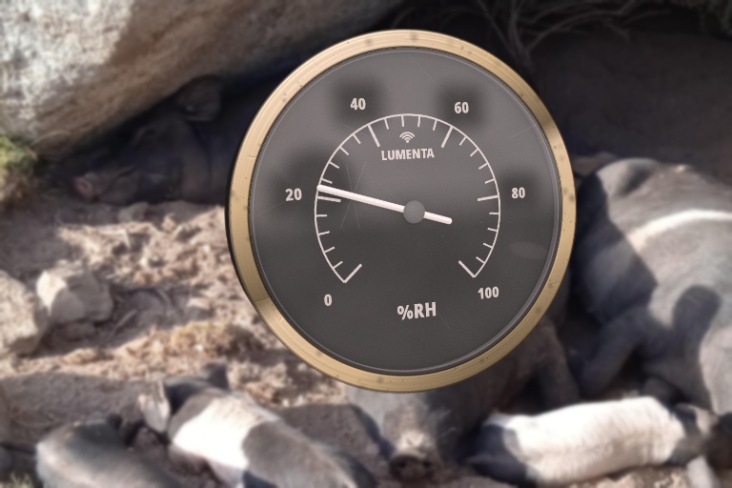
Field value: 22 %
